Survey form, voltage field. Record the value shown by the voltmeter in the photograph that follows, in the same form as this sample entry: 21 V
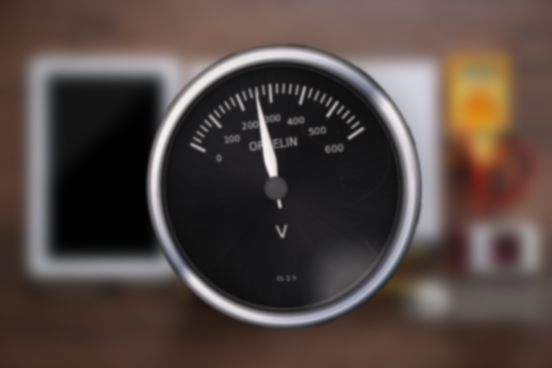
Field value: 260 V
